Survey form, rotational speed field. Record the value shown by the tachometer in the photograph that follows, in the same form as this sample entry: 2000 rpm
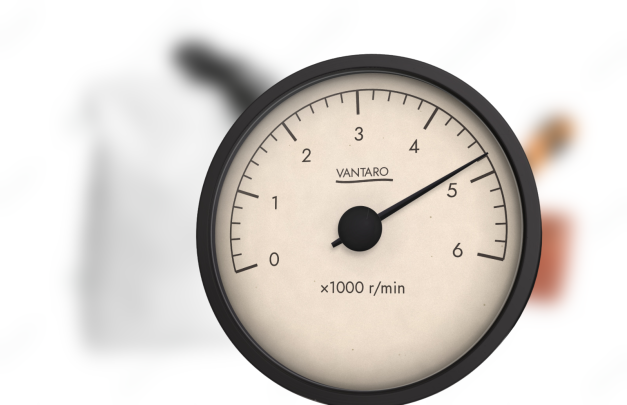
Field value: 4800 rpm
